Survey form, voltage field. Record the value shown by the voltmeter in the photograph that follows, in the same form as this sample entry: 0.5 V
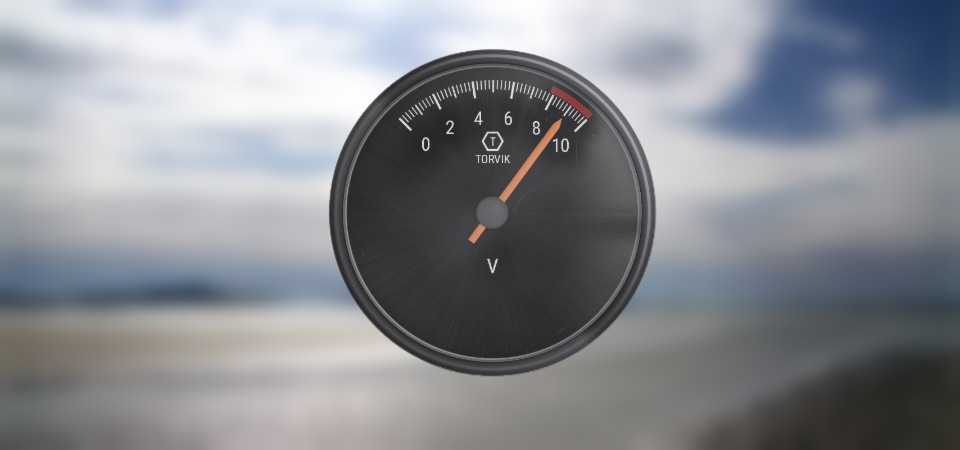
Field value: 9 V
